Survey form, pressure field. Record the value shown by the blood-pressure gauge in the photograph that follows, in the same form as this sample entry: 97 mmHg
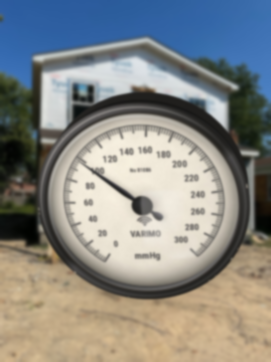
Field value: 100 mmHg
